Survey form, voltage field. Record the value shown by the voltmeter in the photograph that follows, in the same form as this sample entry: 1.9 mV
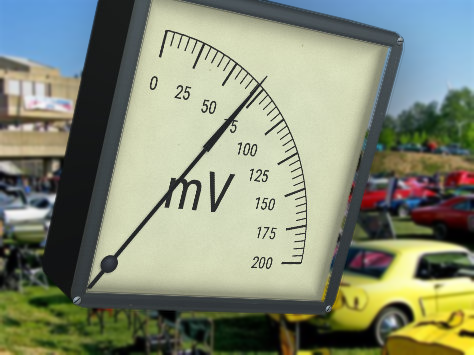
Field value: 70 mV
